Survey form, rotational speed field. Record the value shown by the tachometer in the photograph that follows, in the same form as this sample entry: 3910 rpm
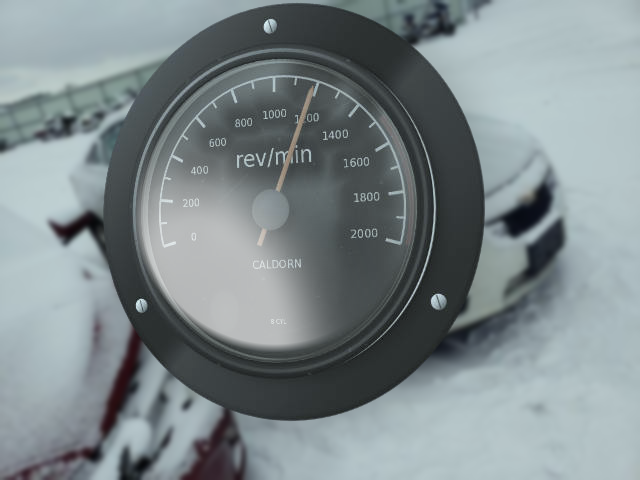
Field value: 1200 rpm
